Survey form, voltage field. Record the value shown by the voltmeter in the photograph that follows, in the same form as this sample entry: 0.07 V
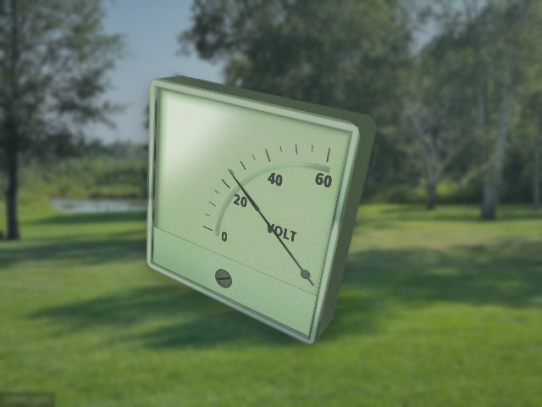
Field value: 25 V
